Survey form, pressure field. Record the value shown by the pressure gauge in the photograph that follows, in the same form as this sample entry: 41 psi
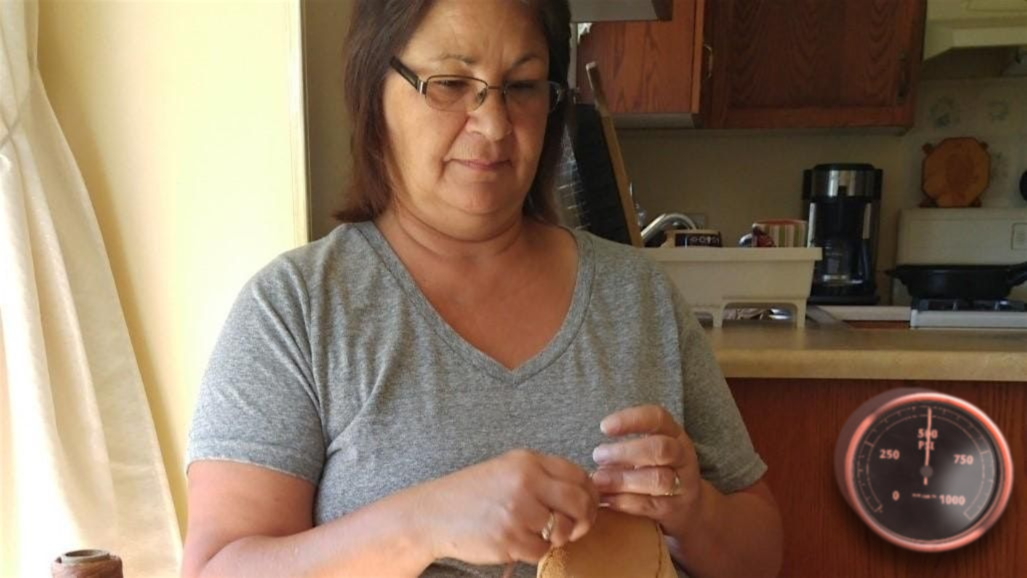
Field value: 500 psi
